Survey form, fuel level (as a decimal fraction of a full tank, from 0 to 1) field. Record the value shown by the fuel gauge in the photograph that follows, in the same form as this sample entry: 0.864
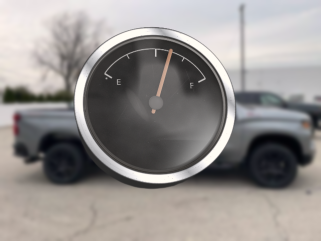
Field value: 0.625
